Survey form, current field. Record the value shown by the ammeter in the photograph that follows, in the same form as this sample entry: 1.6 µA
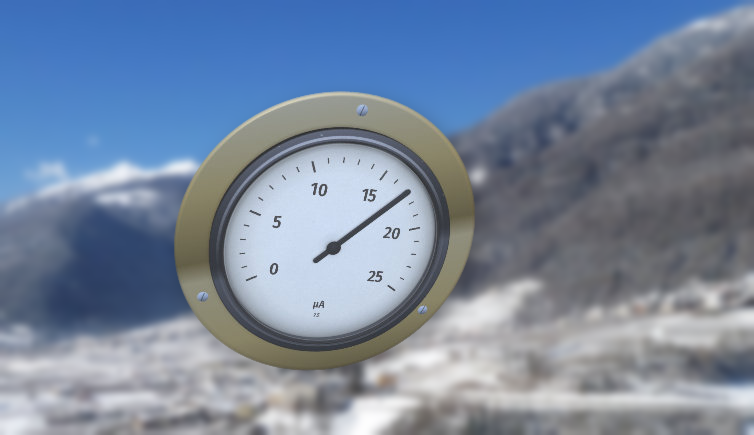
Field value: 17 µA
